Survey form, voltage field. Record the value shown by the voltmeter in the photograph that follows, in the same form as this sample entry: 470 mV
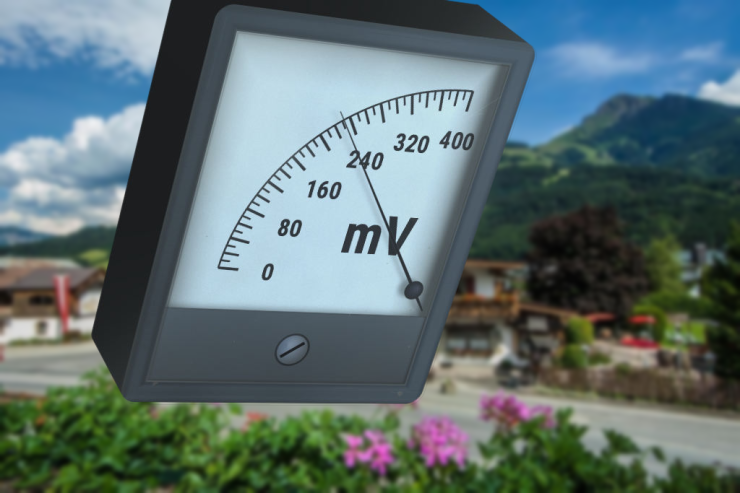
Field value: 230 mV
